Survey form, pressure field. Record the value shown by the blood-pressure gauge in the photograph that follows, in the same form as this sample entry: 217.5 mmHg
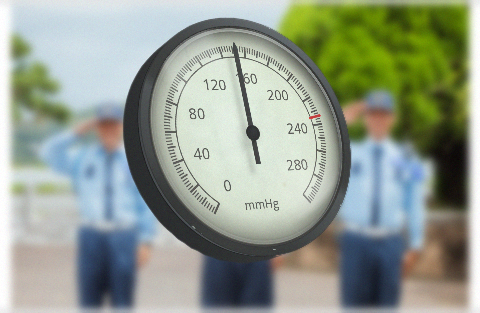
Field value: 150 mmHg
